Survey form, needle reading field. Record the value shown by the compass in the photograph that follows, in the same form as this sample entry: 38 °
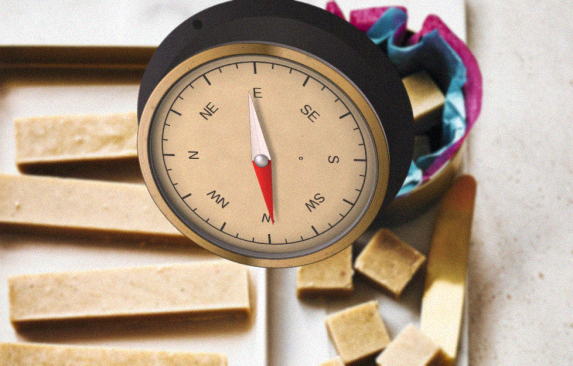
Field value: 265 °
